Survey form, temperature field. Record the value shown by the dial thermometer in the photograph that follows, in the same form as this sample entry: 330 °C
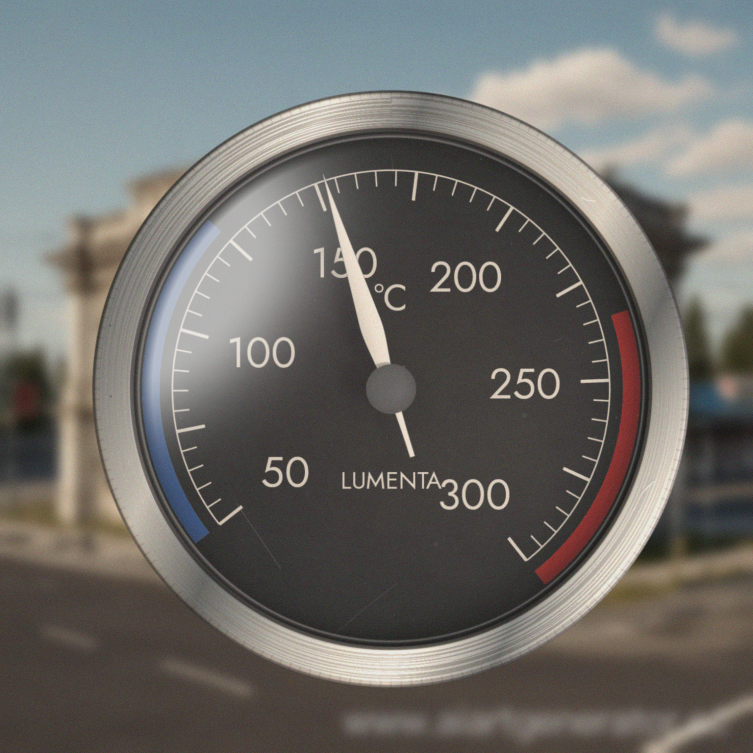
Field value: 152.5 °C
